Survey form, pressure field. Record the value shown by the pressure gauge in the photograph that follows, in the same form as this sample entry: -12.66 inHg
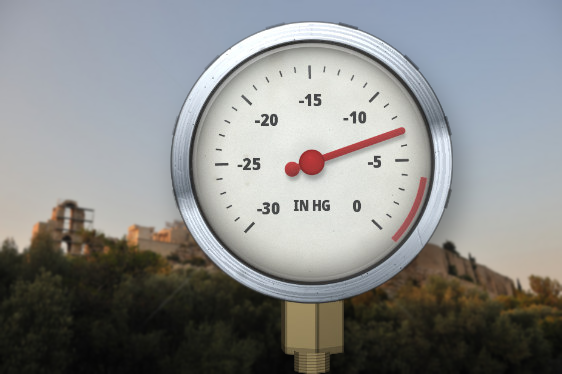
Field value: -7 inHg
